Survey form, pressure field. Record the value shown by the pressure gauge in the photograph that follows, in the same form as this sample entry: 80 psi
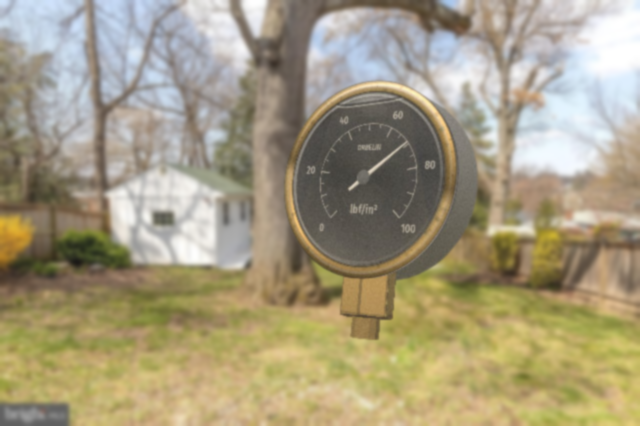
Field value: 70 psi
